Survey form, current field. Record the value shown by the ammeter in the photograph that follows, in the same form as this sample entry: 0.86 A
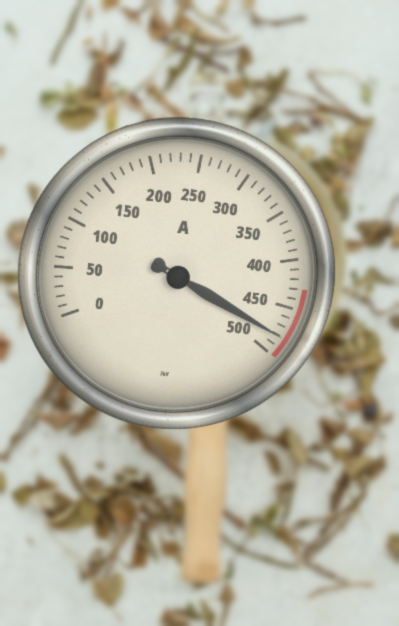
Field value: 480 A
